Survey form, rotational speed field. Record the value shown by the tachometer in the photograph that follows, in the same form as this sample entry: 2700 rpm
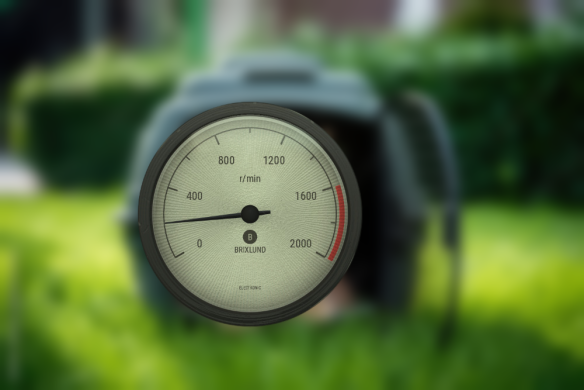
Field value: 200 rpm
